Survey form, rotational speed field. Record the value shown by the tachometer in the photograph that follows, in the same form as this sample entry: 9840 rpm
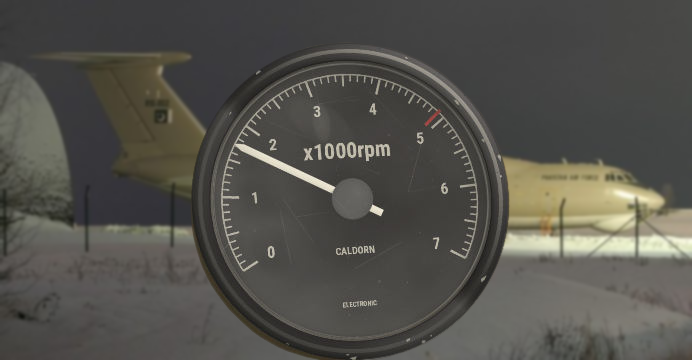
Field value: 1700 rpm
